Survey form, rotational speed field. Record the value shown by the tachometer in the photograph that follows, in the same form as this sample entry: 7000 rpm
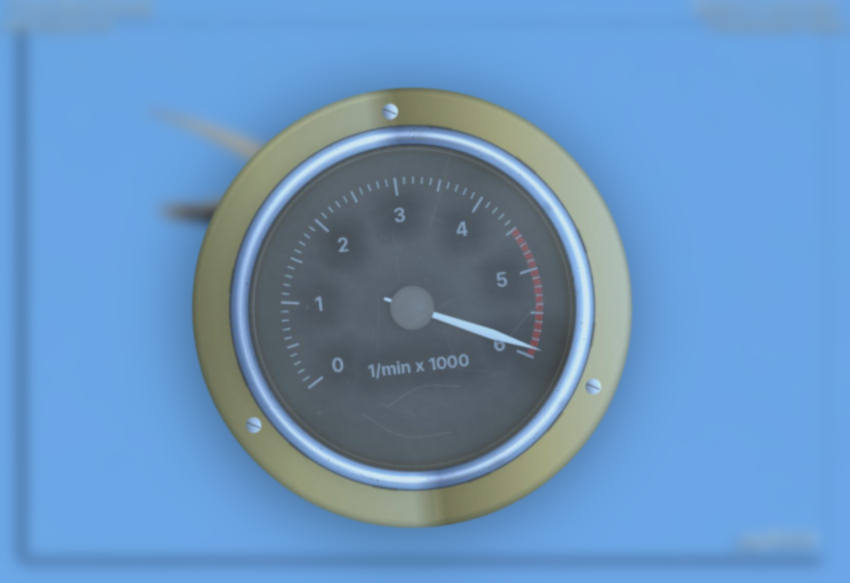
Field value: 5900 rpm
